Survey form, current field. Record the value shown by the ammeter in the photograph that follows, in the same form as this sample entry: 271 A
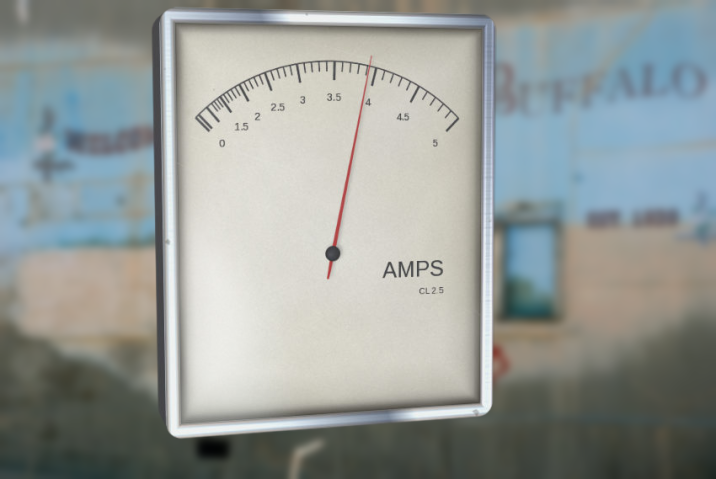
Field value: 3.9 A
